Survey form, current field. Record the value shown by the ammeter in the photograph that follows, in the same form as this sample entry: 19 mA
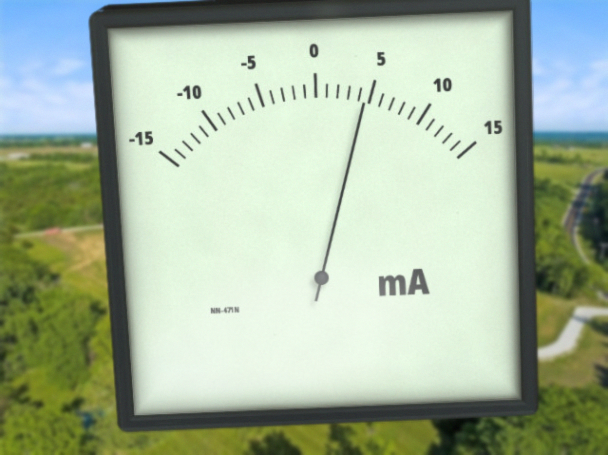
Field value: 4.5 mA
